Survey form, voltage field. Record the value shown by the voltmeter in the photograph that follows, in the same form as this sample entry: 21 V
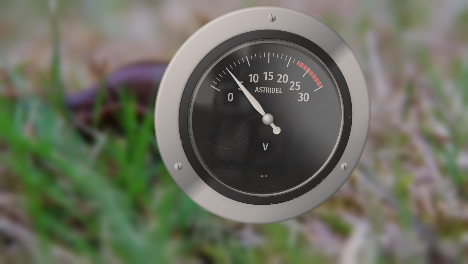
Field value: 5 V
